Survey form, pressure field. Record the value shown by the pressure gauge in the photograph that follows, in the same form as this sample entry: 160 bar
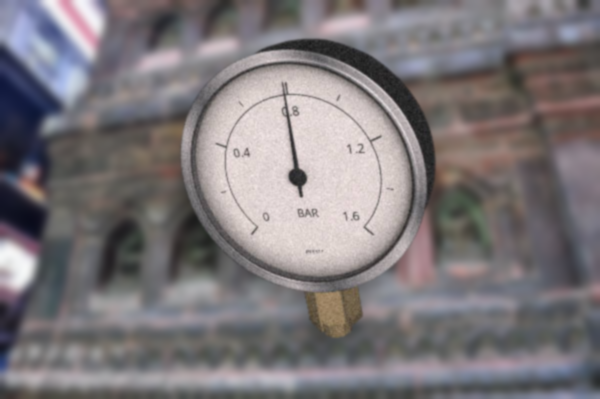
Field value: 0.8 bar
